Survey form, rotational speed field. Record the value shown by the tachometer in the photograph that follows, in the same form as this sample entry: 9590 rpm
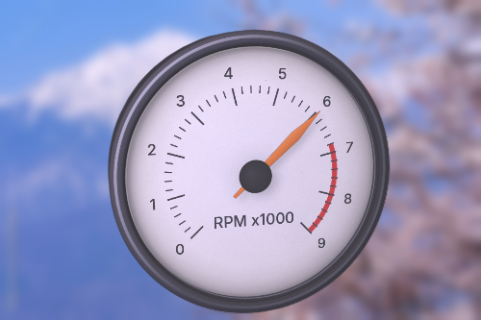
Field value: 6000 rpm
